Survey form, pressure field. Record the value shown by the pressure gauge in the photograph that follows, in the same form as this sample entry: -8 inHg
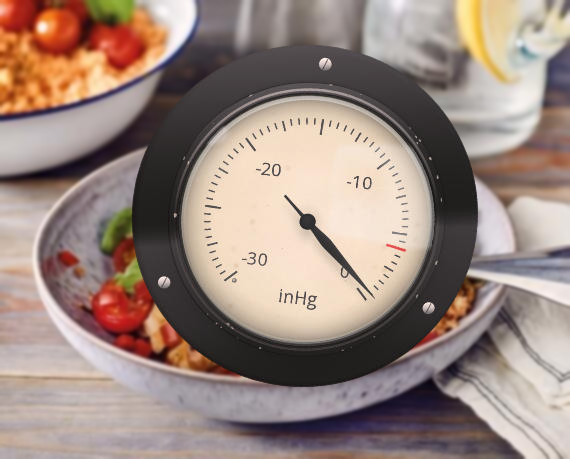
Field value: -0.5 inHg
